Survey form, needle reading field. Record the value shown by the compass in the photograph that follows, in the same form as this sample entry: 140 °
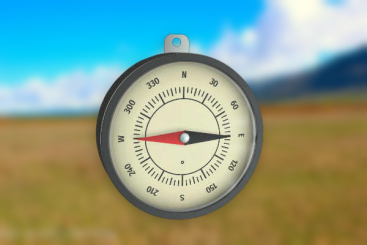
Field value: 270 °
